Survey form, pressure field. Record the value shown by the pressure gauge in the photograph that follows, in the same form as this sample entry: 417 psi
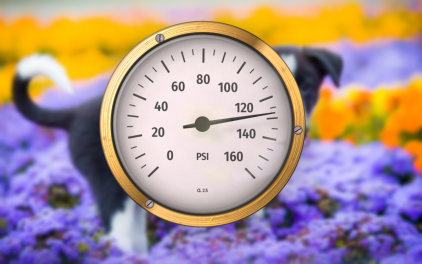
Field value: 127.5 psi
